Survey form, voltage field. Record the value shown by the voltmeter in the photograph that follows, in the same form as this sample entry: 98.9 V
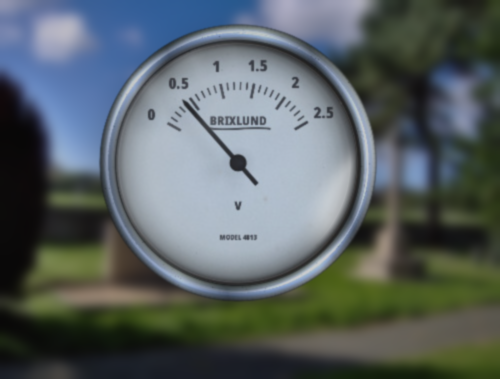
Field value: 0.4 V
